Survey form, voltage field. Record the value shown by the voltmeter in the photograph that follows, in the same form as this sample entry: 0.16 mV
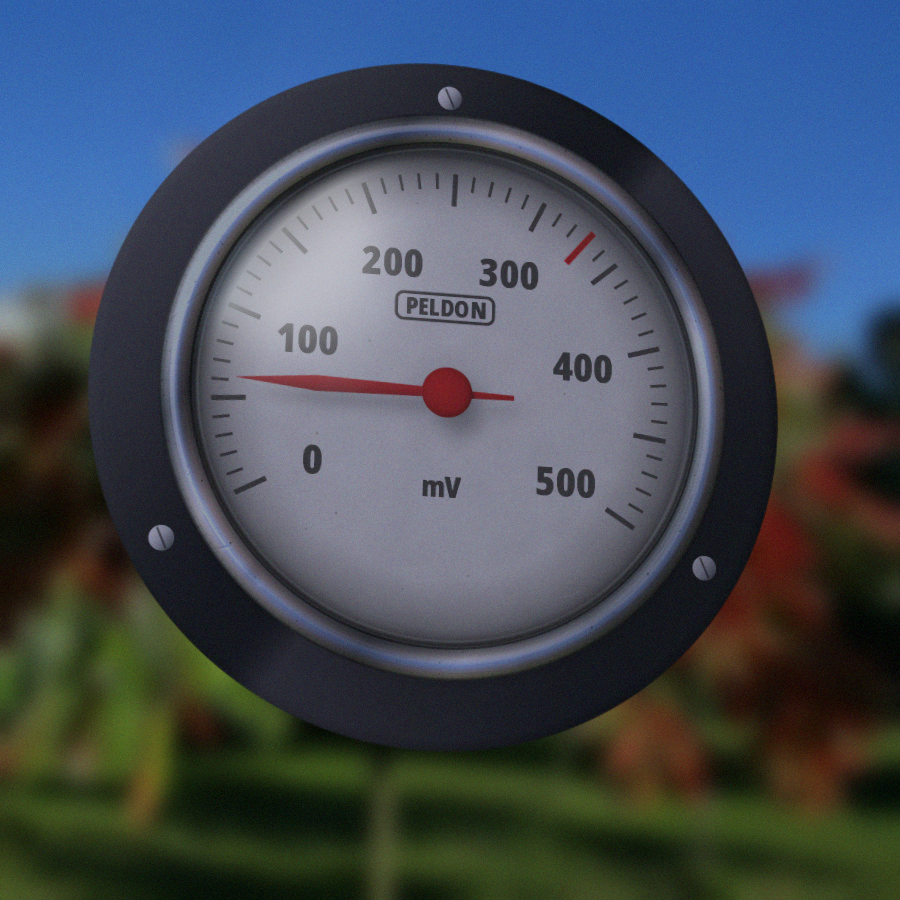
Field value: 60 mV
